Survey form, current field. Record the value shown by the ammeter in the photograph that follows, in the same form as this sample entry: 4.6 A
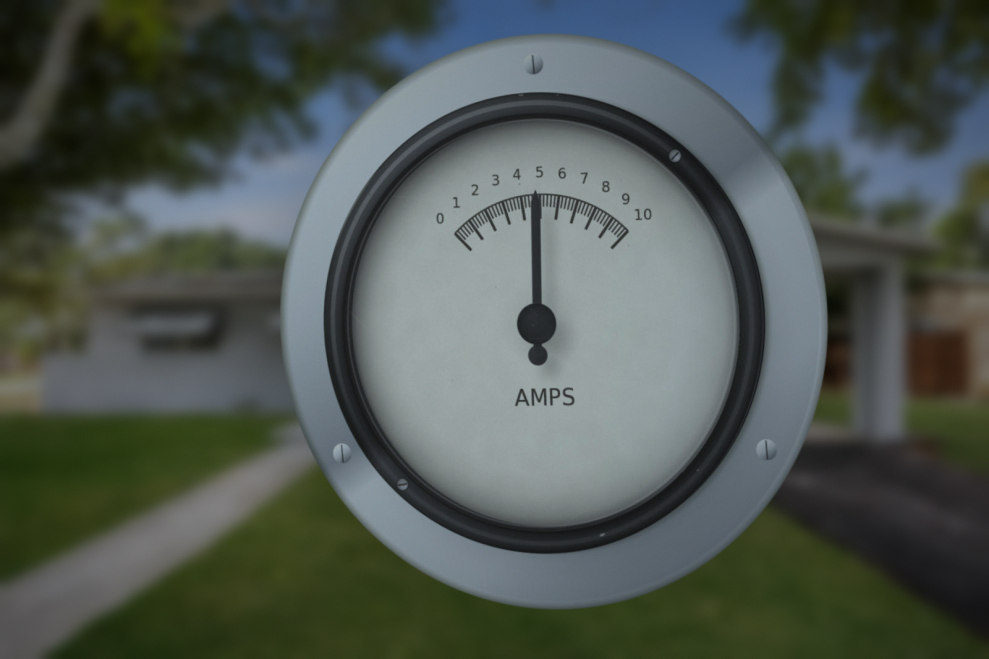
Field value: 5 A
